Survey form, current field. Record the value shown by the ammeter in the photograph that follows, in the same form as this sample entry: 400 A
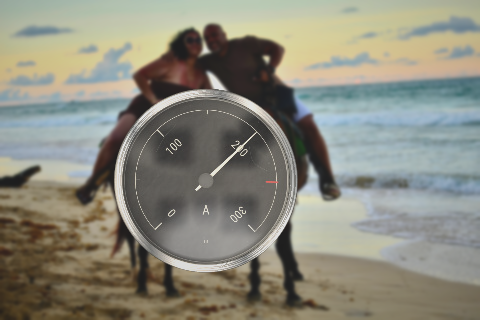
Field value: 200 A
